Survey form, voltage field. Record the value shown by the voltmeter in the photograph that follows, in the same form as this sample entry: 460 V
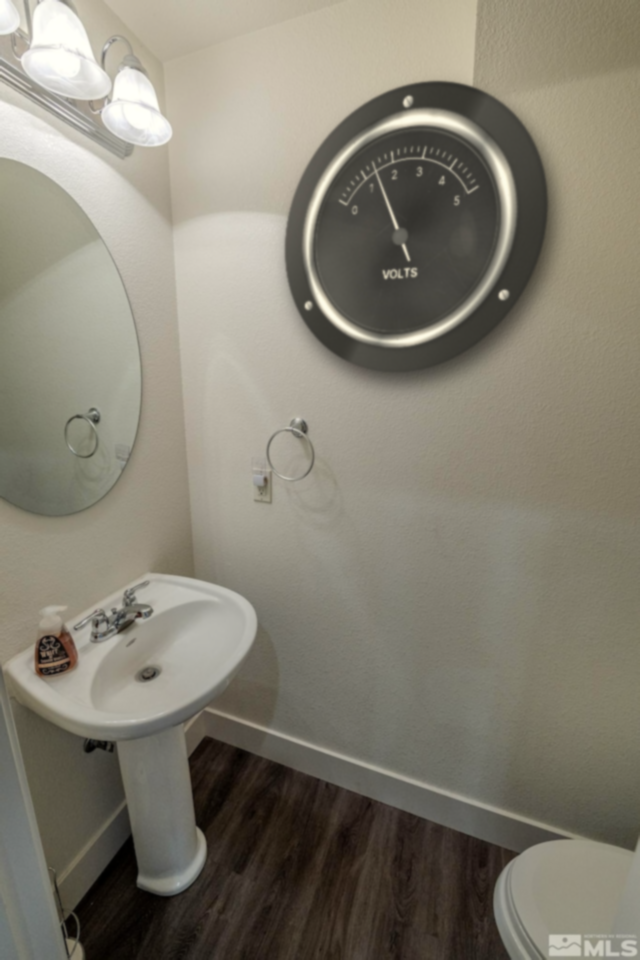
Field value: 1.4 V
